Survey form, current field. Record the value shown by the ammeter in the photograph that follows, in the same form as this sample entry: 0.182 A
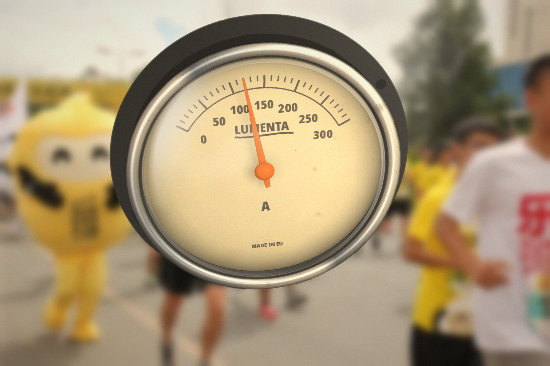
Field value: 120 A
